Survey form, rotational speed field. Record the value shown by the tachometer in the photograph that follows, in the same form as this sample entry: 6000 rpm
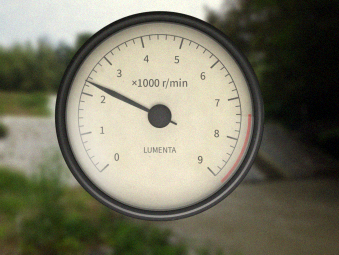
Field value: 2300 rpm
